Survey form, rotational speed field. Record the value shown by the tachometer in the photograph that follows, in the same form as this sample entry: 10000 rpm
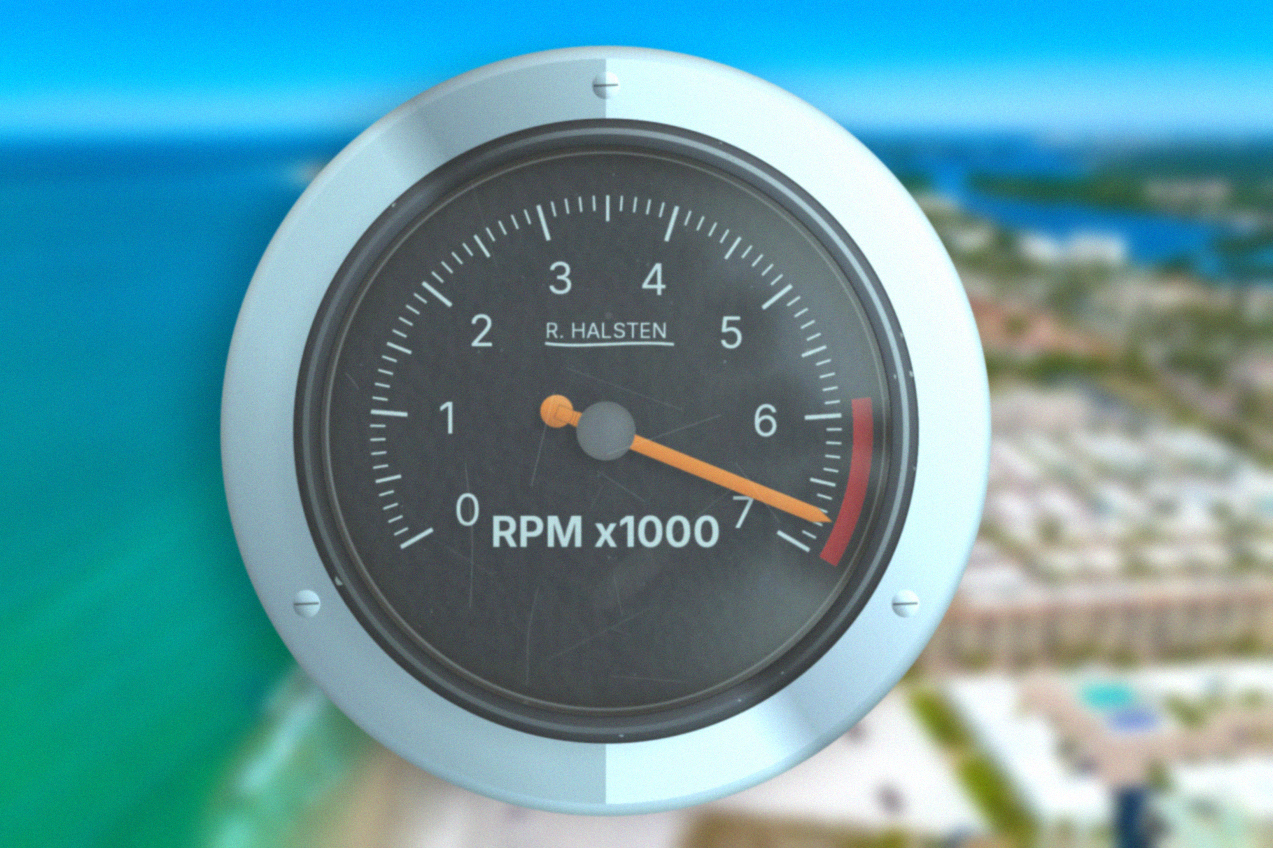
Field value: 6750 rpm
